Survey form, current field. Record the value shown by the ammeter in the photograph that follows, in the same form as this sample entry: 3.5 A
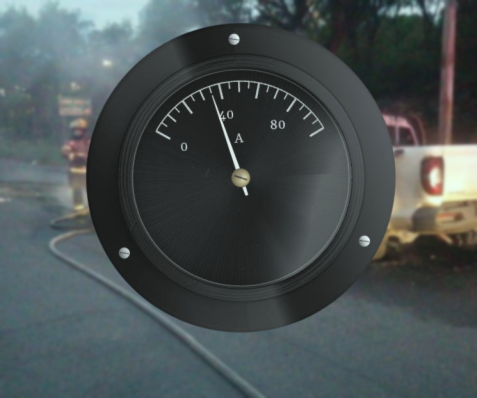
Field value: 35 A
